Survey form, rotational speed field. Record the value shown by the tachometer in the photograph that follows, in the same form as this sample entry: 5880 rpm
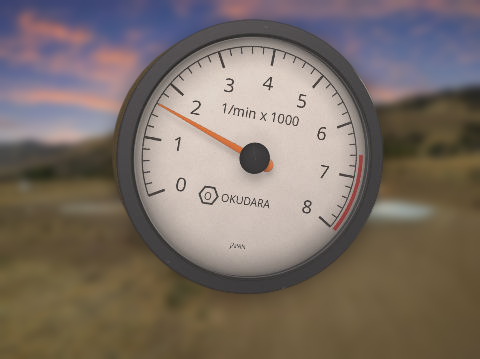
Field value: 1600 rpm
